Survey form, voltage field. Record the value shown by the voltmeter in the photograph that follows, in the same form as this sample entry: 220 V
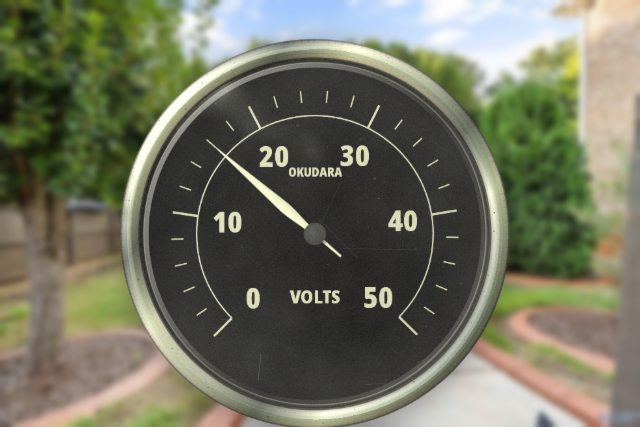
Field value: 16 V
